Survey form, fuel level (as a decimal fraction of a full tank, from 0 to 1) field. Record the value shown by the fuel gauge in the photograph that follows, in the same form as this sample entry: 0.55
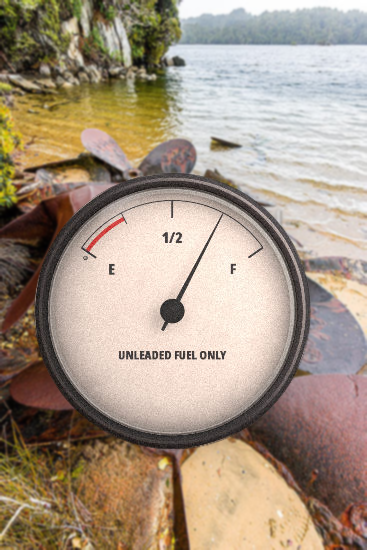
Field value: 0.75
